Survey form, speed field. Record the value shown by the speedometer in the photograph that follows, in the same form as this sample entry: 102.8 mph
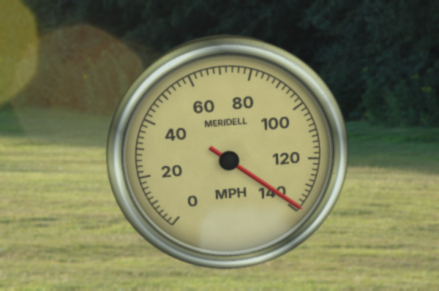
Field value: 138 mph
